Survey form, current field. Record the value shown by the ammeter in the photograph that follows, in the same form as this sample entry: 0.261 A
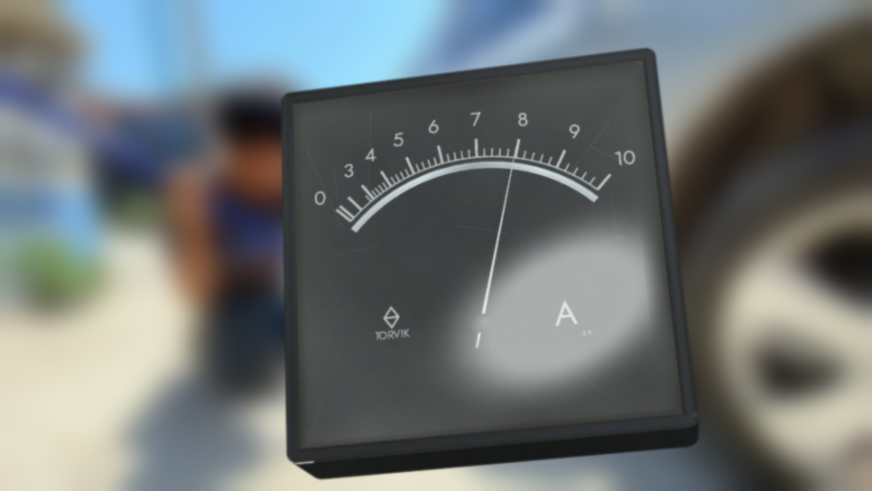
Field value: 8 A
